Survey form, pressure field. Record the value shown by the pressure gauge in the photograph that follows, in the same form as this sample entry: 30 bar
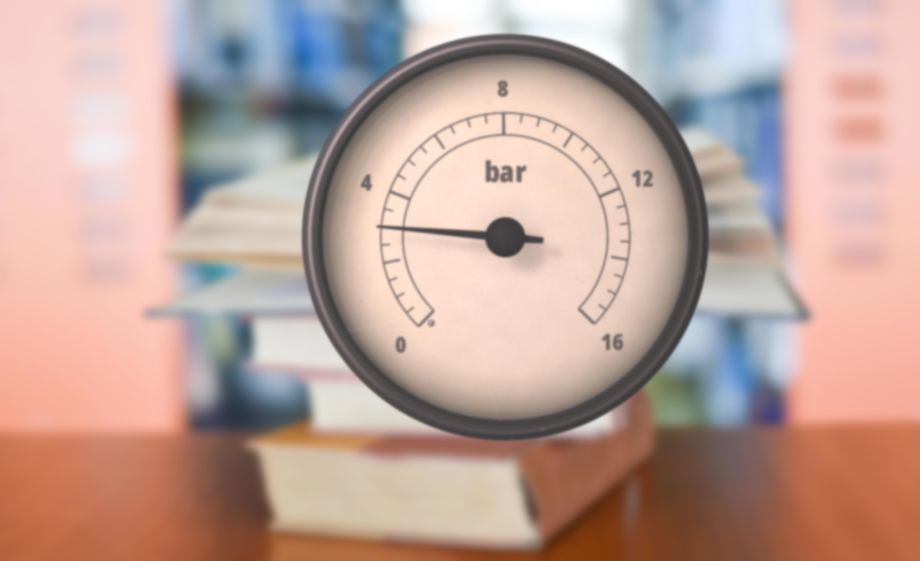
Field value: 3 bar
